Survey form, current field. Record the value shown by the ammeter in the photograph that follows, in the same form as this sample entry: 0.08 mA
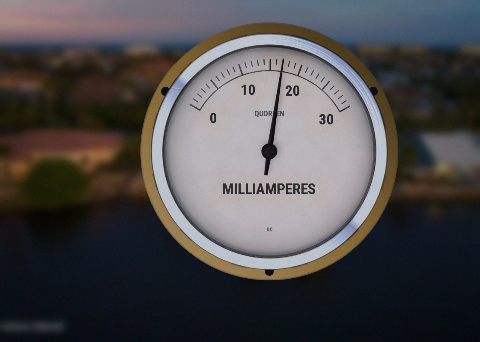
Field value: 17 mA
